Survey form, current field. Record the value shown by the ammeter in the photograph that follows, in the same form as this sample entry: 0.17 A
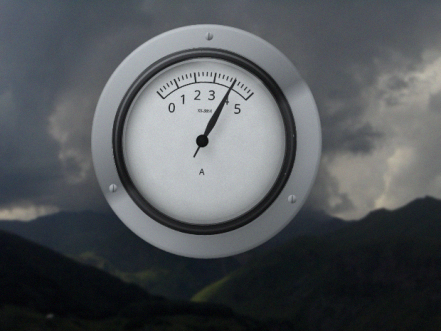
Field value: 4 A
